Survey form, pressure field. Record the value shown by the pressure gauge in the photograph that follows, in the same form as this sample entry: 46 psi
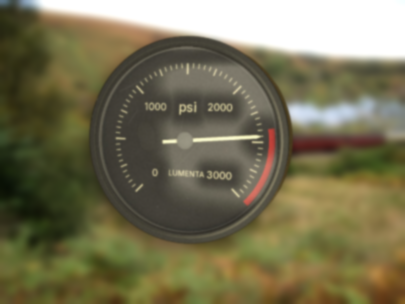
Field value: 2450 psi
